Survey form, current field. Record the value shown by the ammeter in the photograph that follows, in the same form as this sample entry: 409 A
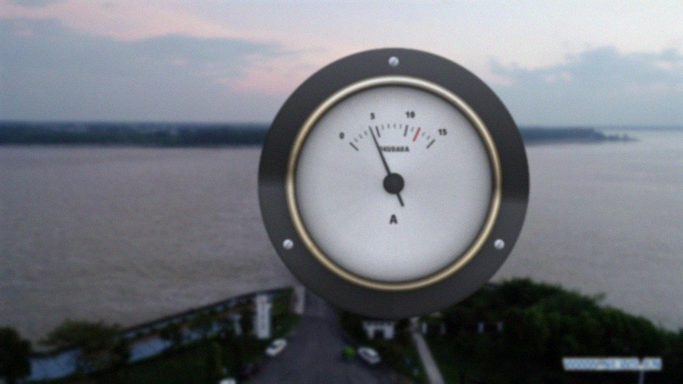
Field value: 4 A
